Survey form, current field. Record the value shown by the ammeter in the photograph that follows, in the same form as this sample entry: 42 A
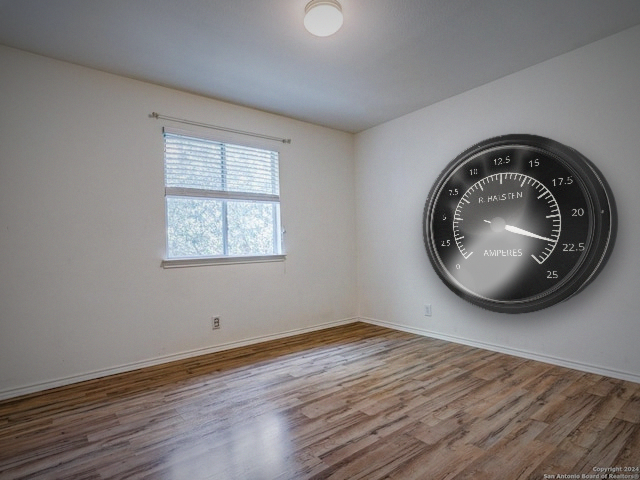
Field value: 22.5 A
